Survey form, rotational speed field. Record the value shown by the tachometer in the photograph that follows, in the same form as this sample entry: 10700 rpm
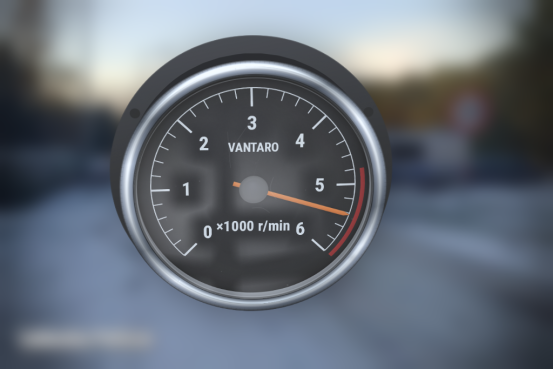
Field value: 5400 rpm
